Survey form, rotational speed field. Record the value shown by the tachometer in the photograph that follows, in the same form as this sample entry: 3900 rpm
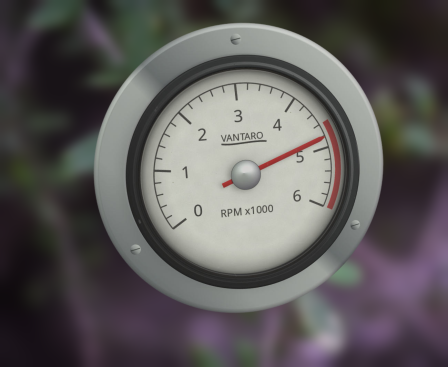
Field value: 4800 rpm
